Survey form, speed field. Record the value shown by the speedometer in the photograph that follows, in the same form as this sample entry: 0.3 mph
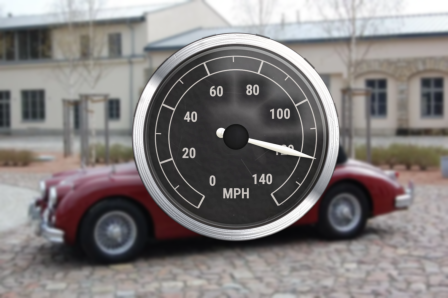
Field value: 120 mph
